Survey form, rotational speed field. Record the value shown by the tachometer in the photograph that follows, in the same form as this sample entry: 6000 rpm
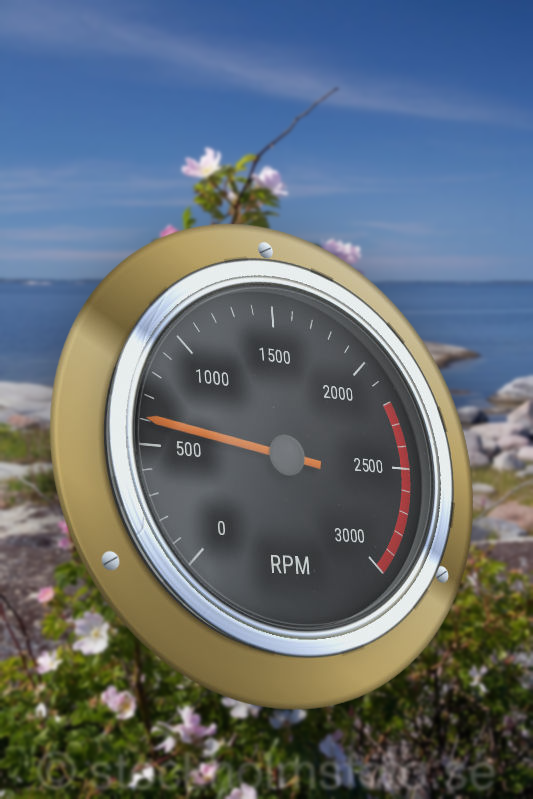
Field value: 600 rpm
